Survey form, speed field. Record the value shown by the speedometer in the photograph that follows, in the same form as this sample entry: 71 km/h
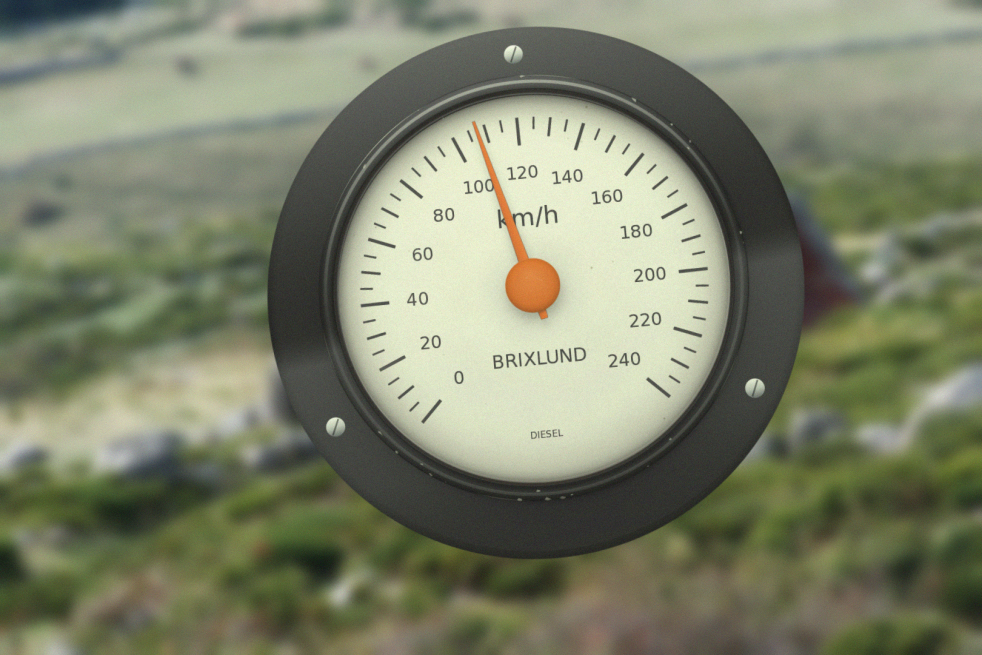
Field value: 107.5 km/h
